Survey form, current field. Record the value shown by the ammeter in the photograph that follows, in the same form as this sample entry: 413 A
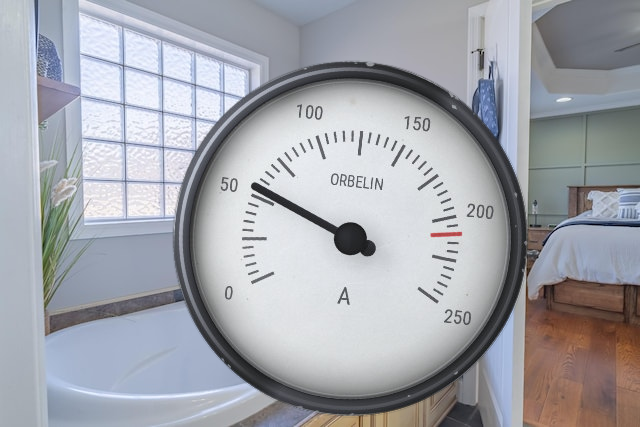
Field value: 55 A
